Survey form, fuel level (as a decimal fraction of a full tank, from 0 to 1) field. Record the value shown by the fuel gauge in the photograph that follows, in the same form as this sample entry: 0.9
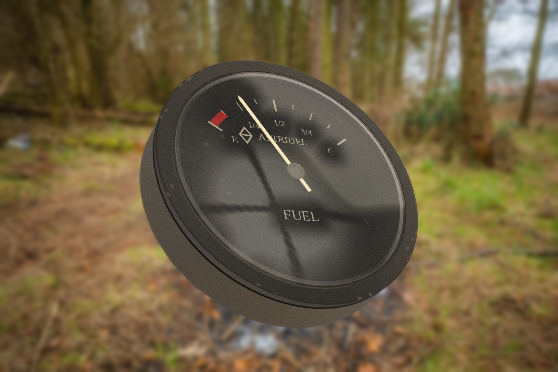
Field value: 0.25
